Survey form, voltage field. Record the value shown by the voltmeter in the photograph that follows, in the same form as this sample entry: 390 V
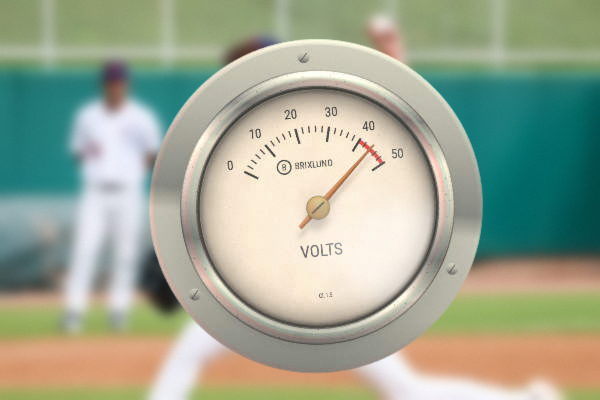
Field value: 44 V
